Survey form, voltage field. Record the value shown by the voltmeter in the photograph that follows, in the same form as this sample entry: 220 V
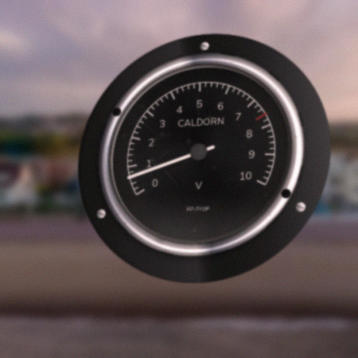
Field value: 0.6 V
